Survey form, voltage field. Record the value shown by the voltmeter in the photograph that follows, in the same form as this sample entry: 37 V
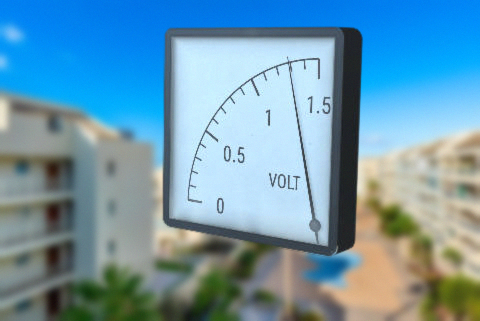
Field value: 1.3 V
